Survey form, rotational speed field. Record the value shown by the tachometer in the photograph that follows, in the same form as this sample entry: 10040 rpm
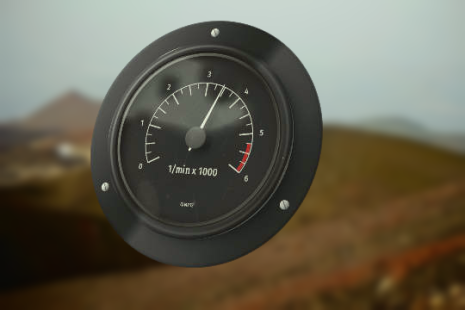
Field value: 3500 rpm
